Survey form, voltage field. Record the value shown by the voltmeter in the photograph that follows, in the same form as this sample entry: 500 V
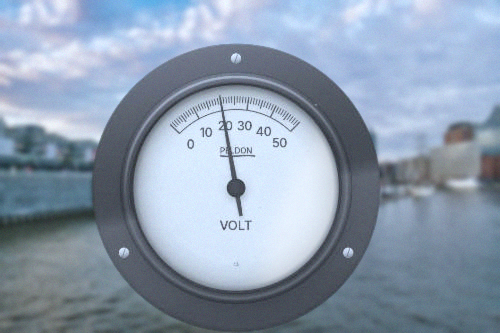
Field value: 20 V
